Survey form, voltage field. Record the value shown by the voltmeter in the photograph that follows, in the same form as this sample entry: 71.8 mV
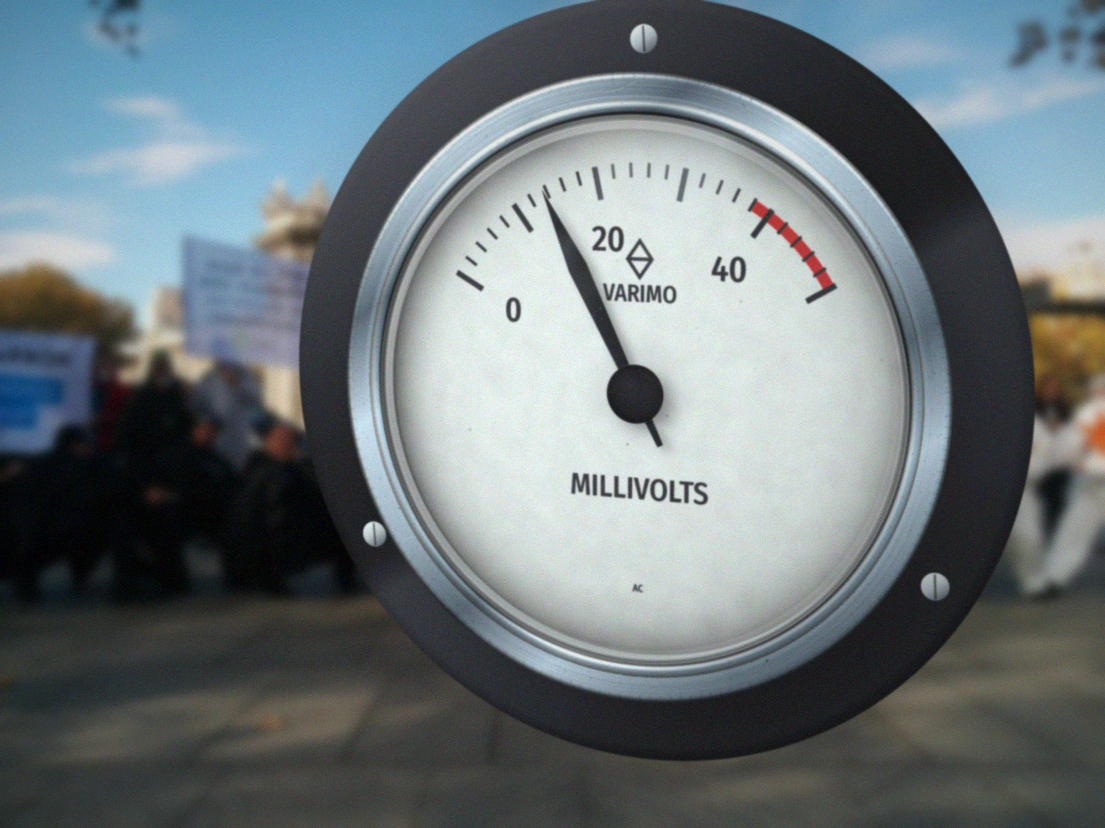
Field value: 14 mV
